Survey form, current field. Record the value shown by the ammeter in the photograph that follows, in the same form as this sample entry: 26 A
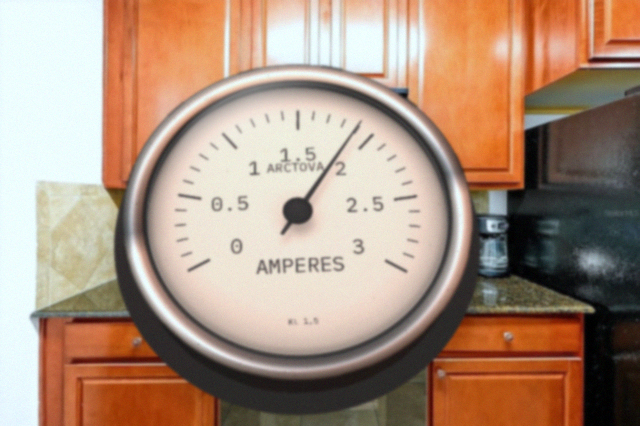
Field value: 1.9 A
